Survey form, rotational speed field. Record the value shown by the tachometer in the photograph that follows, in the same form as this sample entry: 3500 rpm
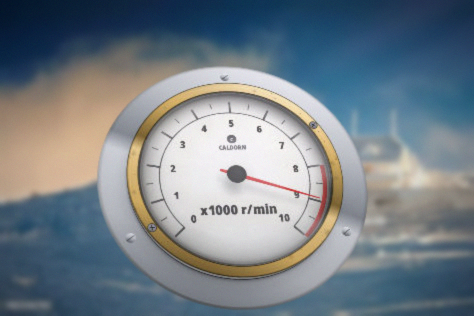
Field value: 9000 rpm
